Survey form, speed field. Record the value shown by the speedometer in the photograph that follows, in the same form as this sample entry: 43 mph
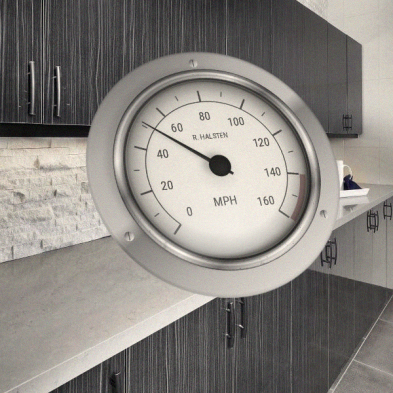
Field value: 50 mph
